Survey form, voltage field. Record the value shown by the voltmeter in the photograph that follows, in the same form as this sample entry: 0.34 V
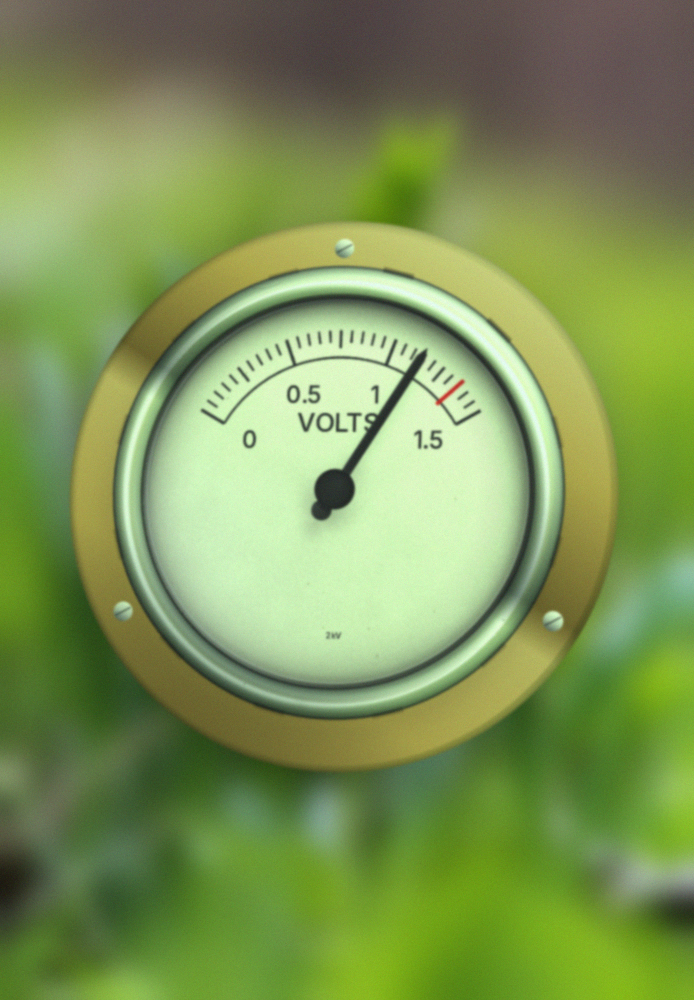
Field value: 1.15 V
